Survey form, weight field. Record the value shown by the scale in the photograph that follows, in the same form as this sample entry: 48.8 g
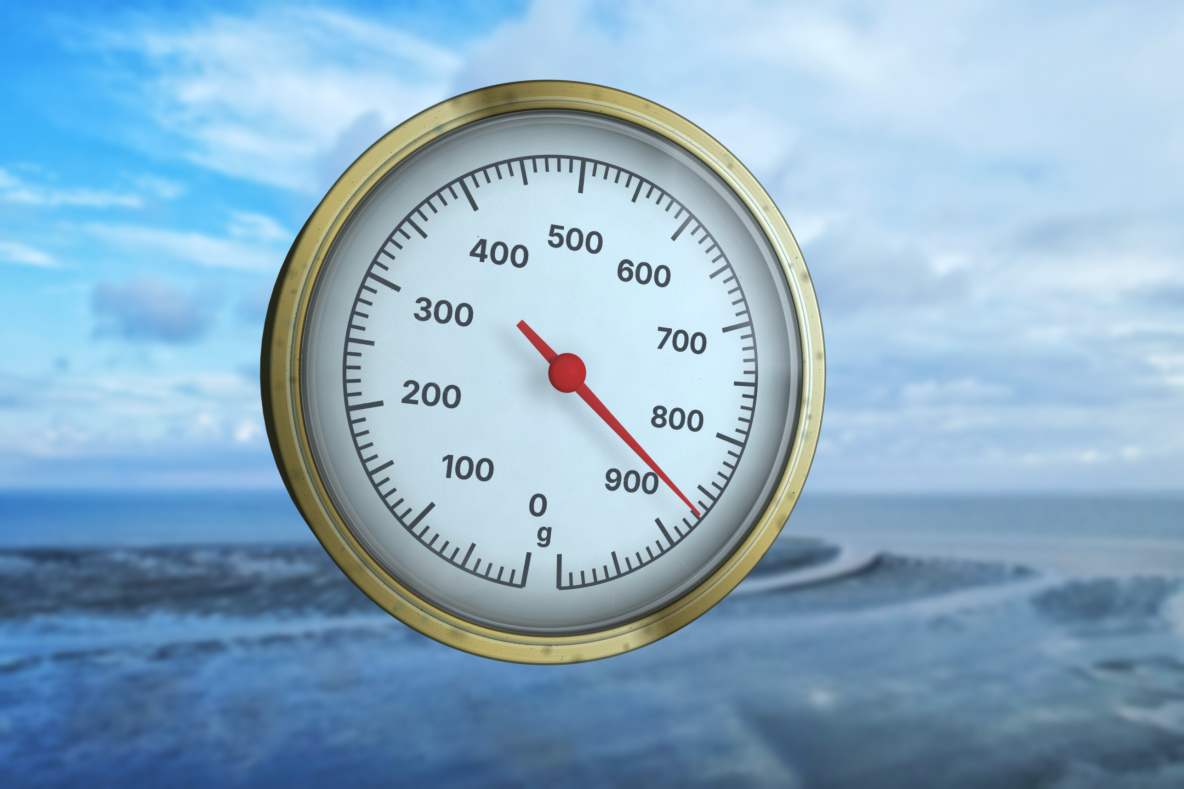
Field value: 870 g
